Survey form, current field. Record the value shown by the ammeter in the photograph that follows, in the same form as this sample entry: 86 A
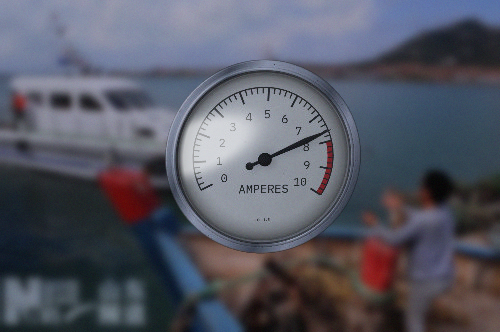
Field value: 7.6 A
